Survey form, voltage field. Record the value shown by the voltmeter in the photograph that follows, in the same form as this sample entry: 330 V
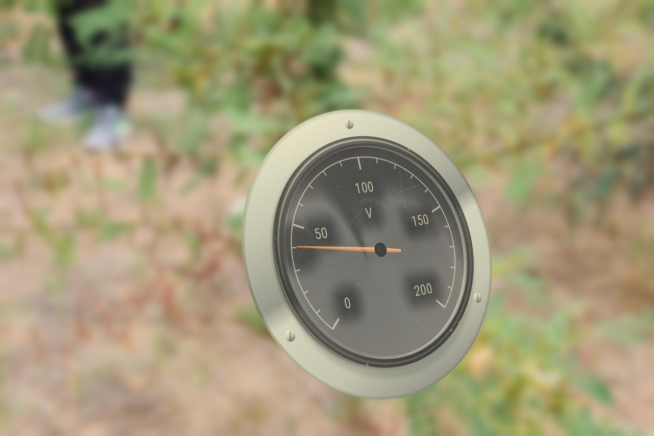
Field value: 40 V
